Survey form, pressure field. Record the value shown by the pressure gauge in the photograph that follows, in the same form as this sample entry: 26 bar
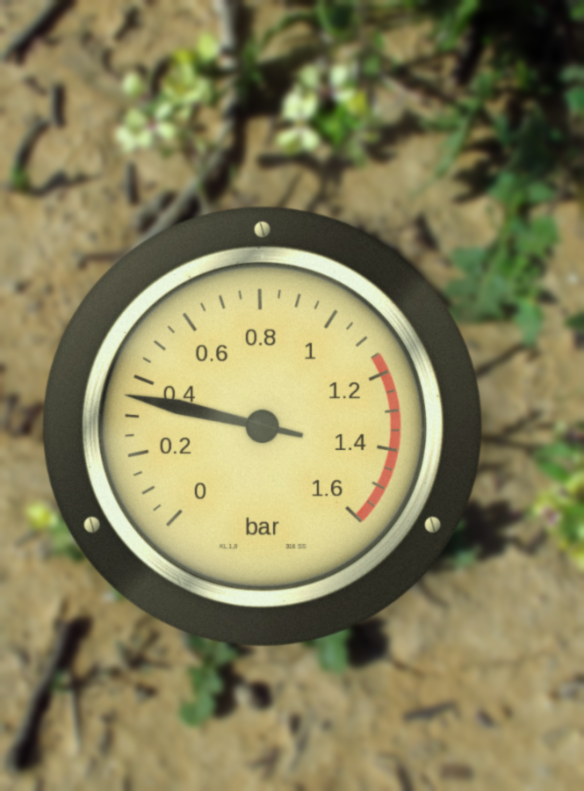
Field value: 0.35 bar
